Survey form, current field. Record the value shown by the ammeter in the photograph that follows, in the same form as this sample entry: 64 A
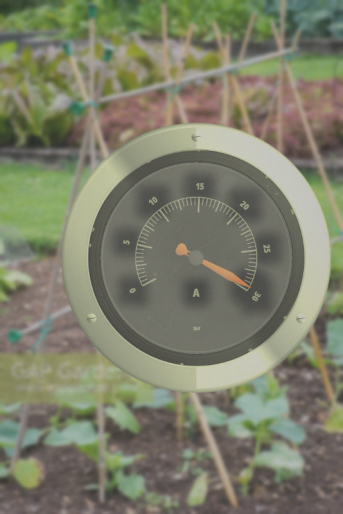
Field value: 29.5 A
